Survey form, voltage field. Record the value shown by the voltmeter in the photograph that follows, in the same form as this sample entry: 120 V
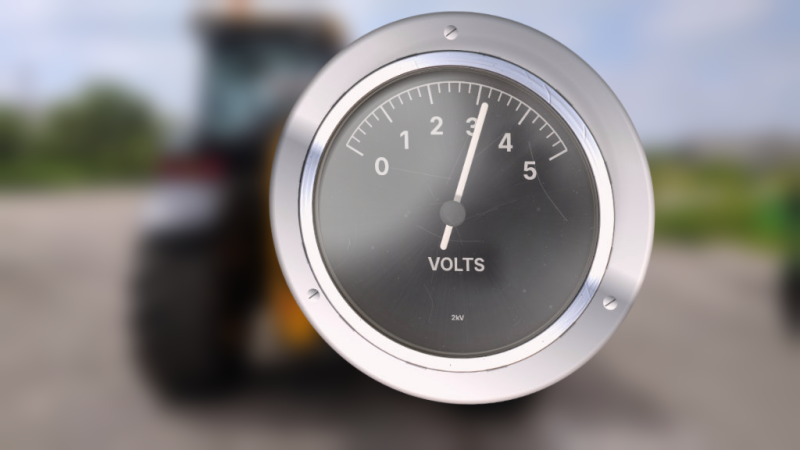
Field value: 3.2 V
